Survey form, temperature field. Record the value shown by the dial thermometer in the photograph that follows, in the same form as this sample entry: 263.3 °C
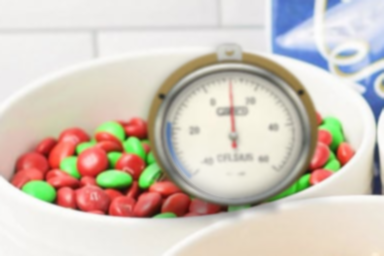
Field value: 10 °C
